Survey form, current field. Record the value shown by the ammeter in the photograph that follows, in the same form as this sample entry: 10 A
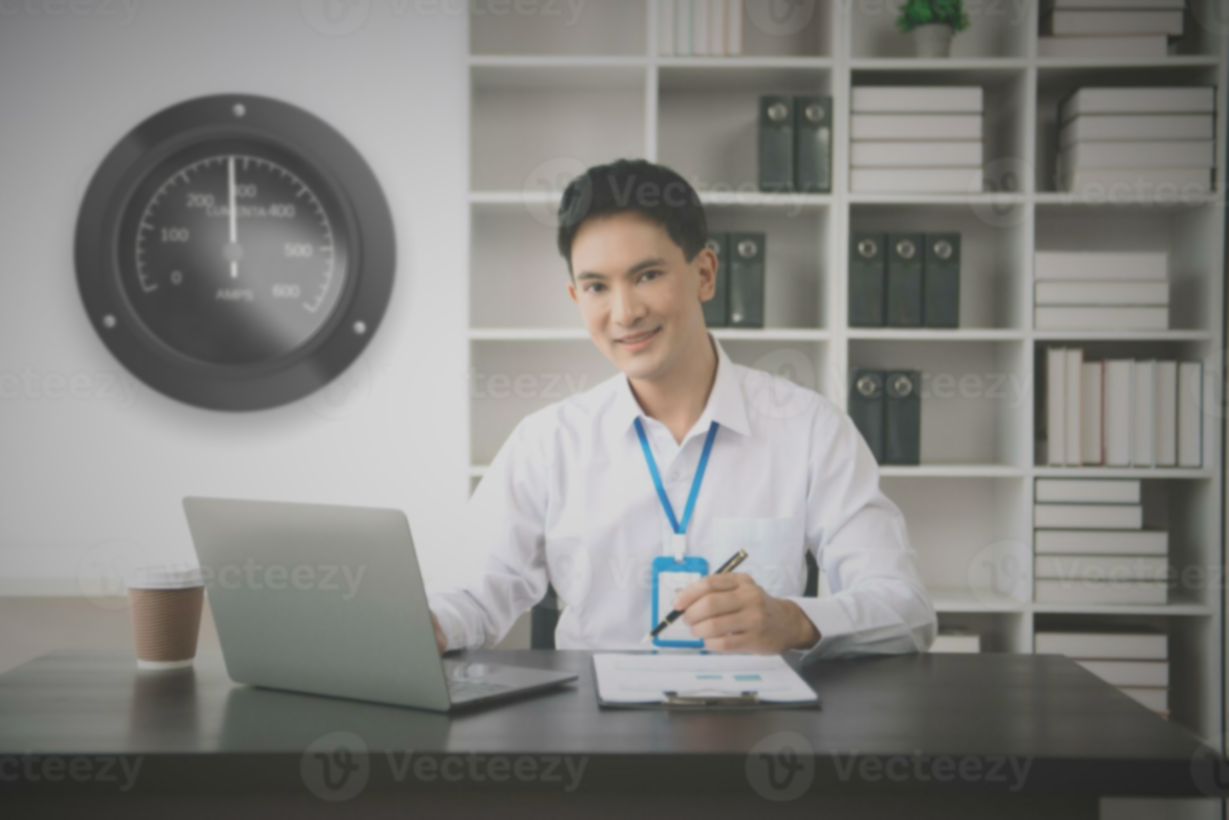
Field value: 280 A
